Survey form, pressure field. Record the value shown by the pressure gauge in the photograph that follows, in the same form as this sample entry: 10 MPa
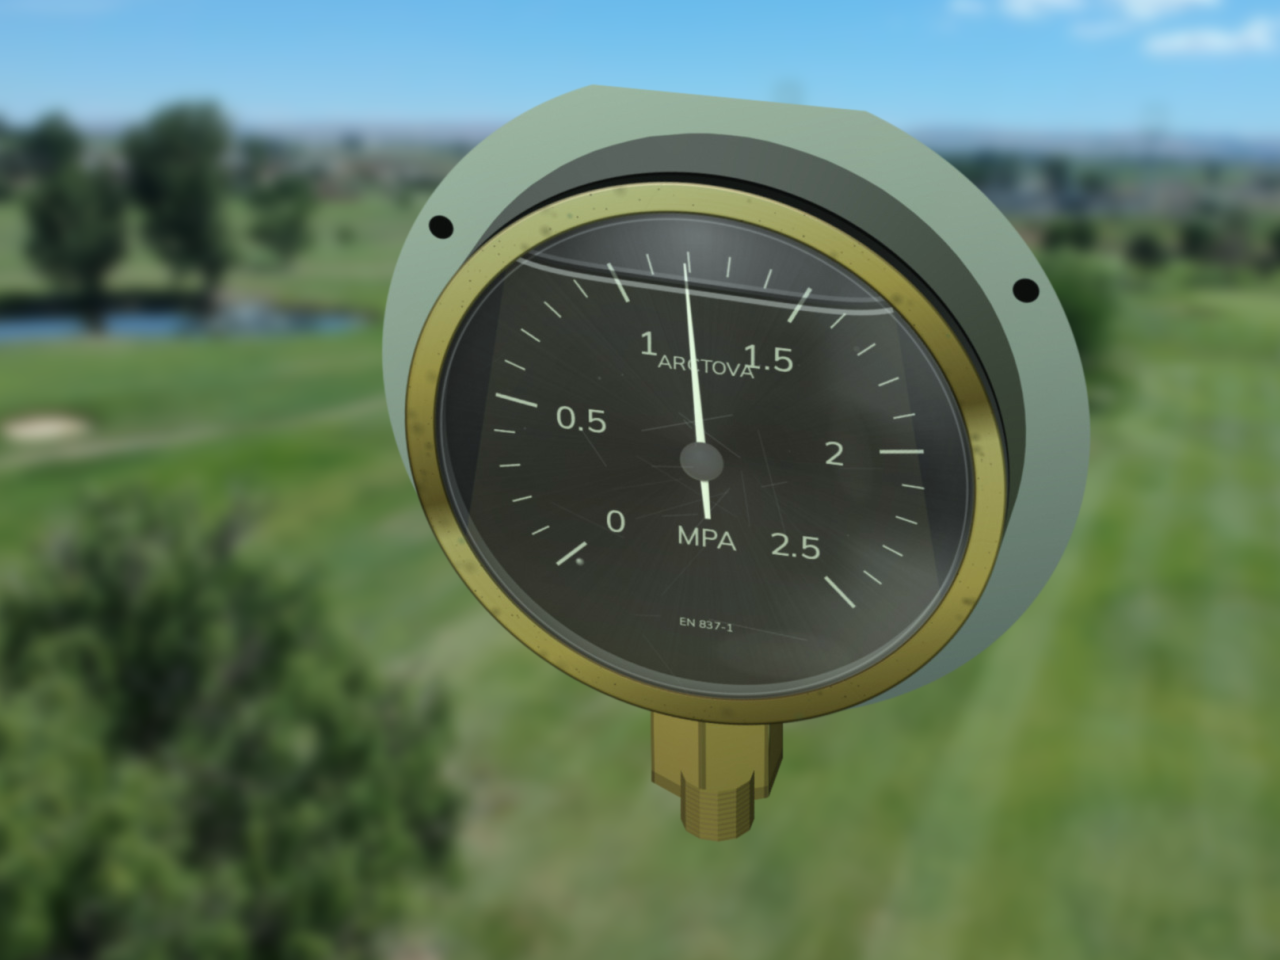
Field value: 1.2 MPa
